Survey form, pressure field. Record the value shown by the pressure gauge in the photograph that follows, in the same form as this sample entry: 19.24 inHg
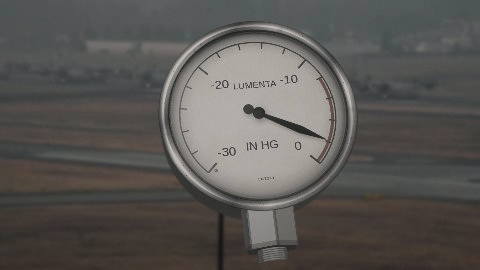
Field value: -2 inHg
